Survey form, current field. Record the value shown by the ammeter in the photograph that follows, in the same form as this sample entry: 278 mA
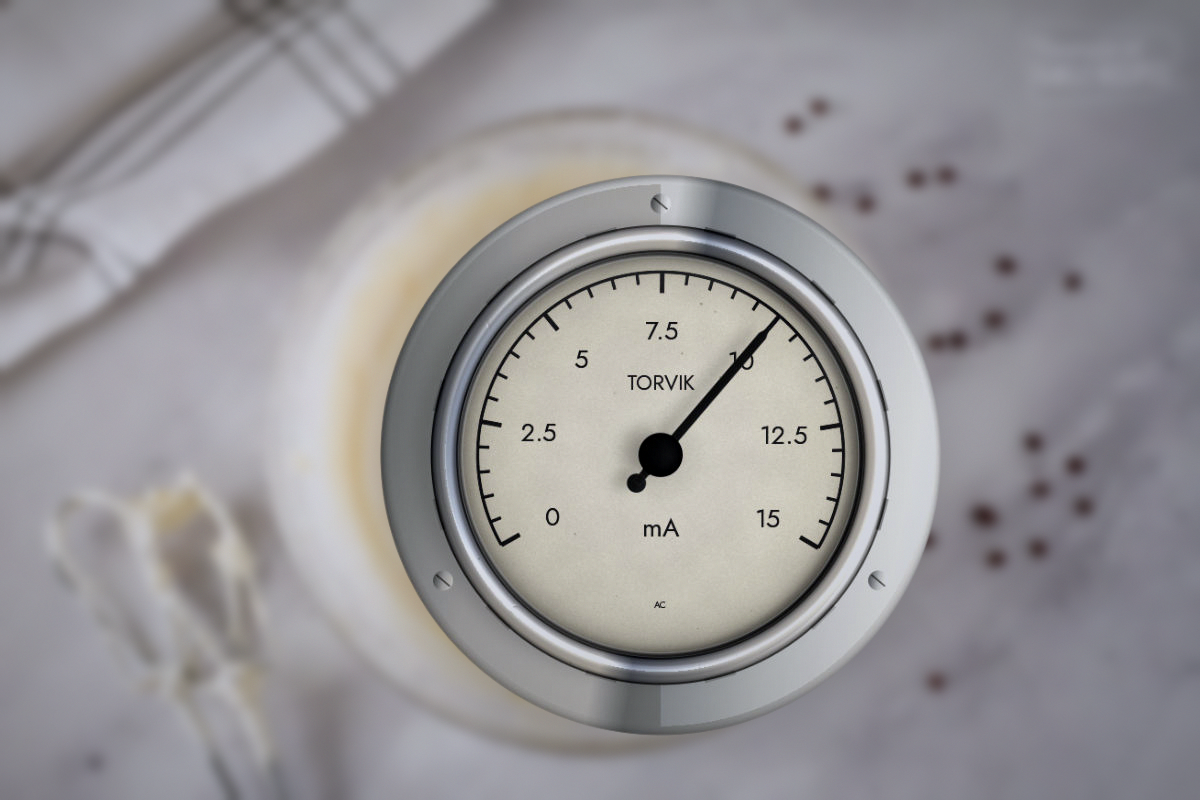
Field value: 10 mA
